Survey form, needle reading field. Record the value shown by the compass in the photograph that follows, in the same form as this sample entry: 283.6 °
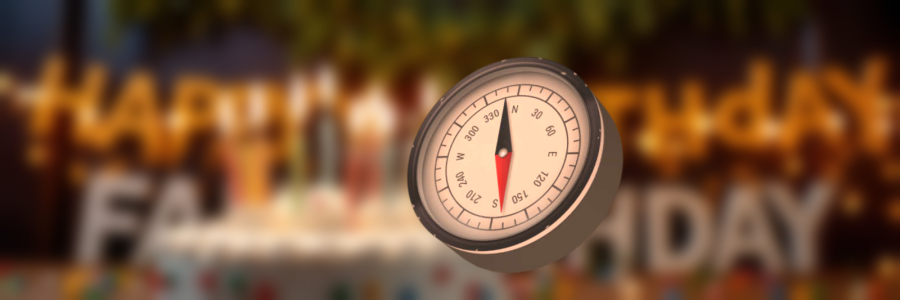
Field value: 170 °
